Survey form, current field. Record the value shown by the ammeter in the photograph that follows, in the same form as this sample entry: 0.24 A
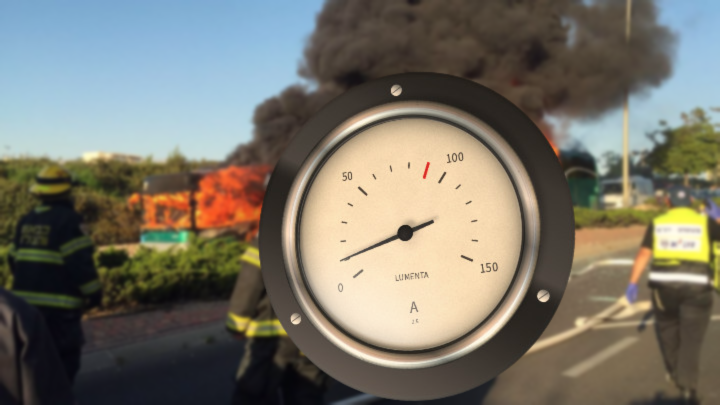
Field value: 10 A
